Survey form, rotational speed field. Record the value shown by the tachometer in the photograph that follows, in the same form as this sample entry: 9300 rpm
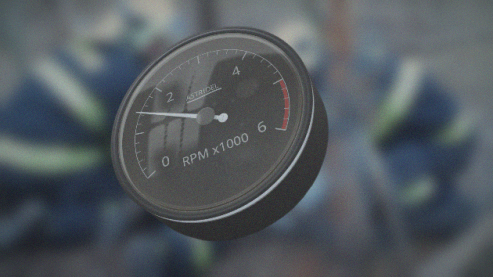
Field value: 1400 rpm
